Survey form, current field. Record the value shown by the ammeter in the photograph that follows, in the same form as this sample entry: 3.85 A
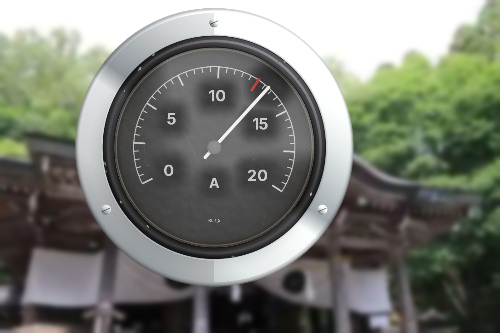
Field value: 13.25 A
